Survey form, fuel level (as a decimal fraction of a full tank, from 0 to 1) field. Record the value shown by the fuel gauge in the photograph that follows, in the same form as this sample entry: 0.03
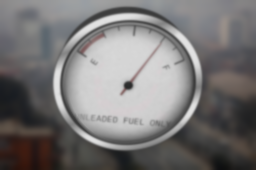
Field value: 0.75
